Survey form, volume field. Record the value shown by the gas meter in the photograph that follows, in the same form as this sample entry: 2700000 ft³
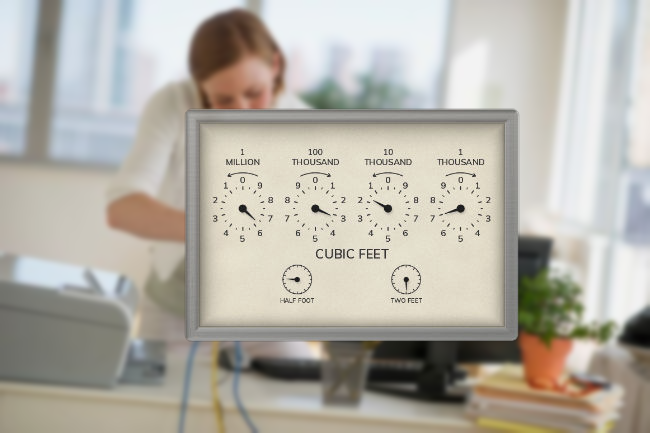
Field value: 631700 ft³
